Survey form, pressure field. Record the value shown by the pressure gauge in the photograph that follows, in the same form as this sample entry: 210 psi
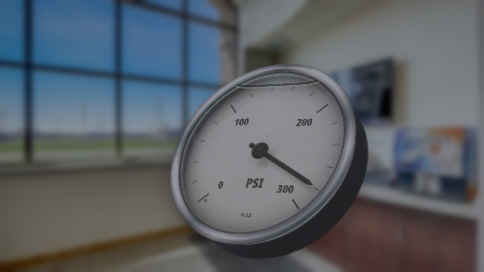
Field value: 280 psi
